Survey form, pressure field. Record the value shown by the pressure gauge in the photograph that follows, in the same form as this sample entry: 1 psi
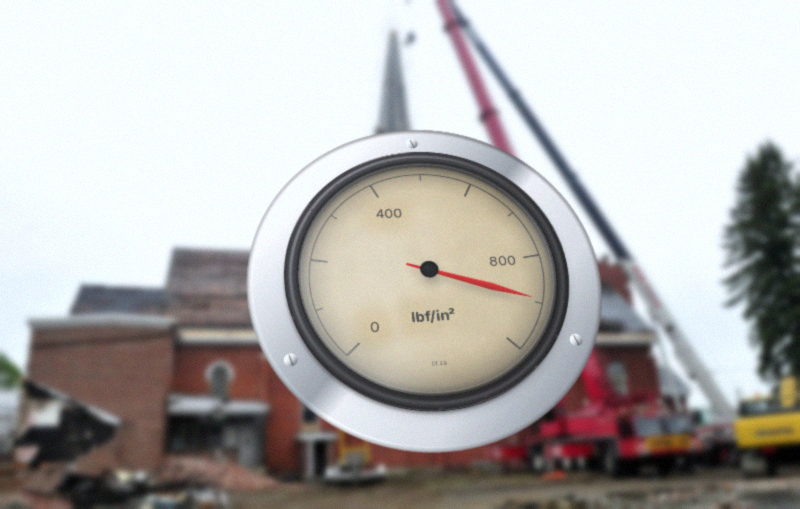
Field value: 900 psi
